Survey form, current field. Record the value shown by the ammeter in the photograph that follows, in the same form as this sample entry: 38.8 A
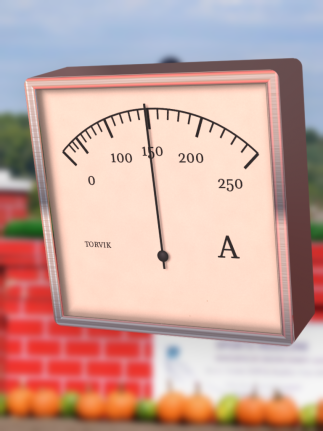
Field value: 150 A
